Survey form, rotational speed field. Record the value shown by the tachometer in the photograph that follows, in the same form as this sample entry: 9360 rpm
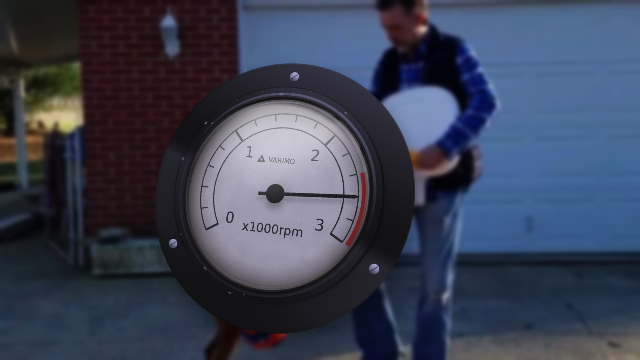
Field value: 2600 rpm
